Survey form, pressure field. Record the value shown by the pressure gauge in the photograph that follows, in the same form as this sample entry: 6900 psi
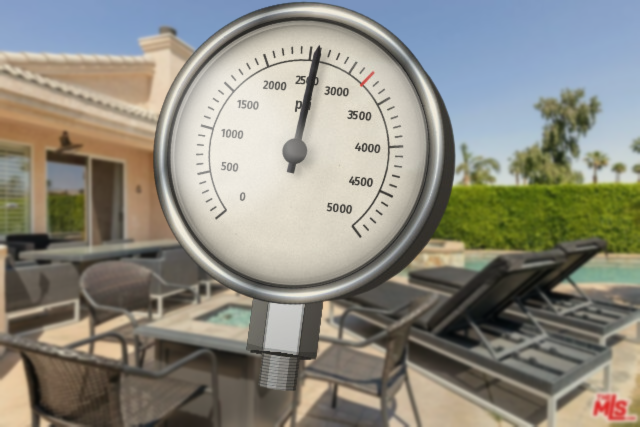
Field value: 2600 psi
